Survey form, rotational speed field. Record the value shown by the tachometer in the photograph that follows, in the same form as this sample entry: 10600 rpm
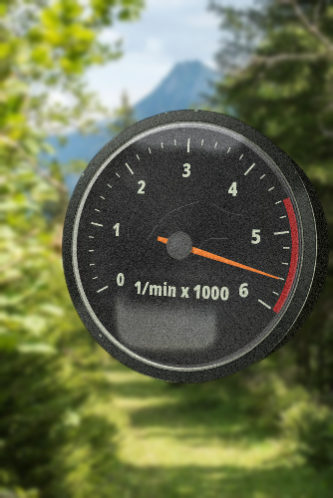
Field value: 5600 rpm
